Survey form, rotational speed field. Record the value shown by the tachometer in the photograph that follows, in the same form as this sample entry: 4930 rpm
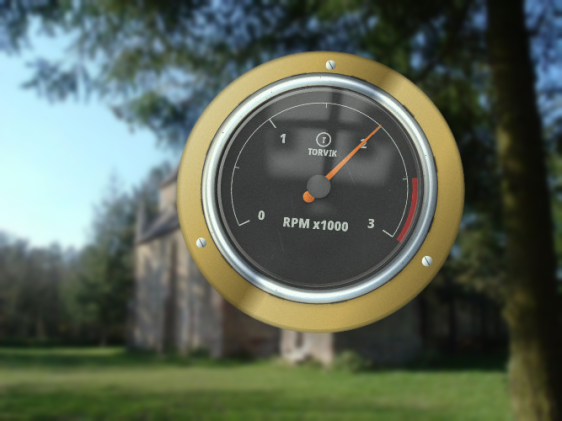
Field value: 2000 rpm
